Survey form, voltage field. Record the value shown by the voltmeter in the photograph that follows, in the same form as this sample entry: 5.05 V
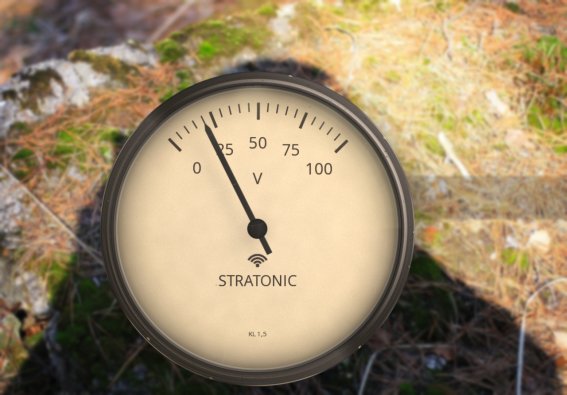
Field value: 20 V
